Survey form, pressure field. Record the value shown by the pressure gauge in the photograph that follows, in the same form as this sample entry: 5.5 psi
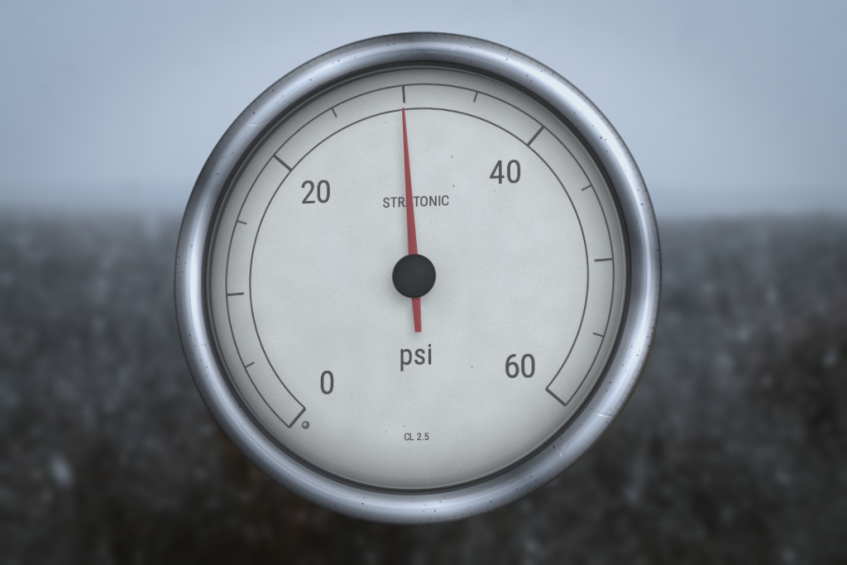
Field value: 30 psi
